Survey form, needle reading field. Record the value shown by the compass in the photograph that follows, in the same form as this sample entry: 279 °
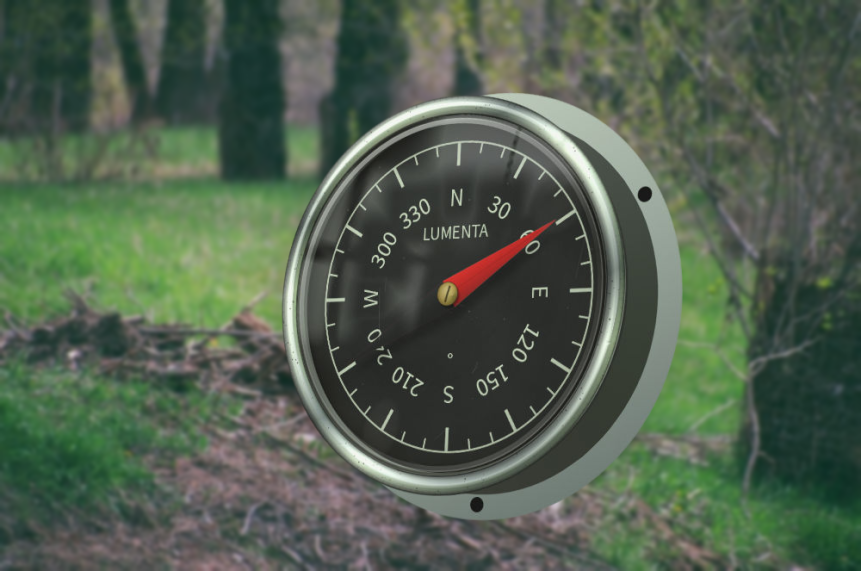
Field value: 60 °
